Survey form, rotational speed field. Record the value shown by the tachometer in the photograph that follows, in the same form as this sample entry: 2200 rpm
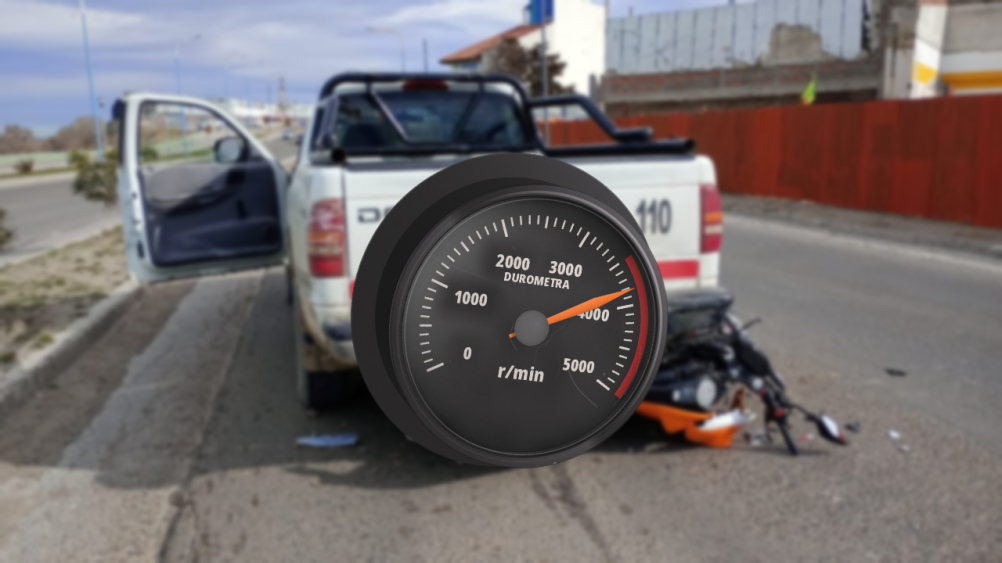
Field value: 3800 rpm
